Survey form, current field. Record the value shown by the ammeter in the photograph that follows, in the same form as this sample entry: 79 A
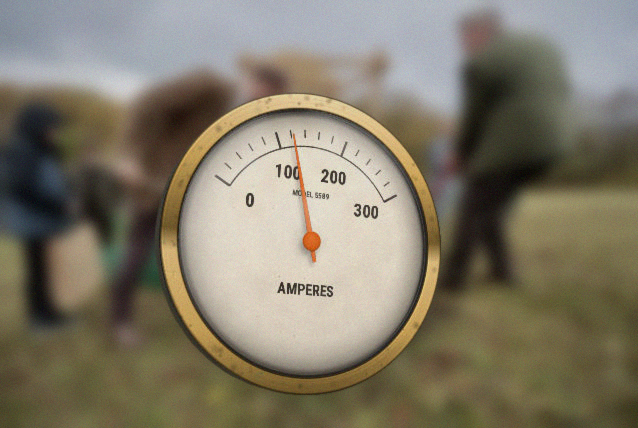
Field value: 120 A
